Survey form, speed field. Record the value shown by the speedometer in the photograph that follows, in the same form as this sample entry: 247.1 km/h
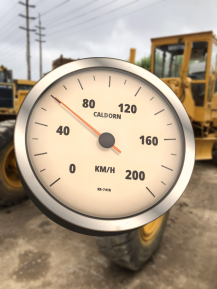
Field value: 60 km/h
